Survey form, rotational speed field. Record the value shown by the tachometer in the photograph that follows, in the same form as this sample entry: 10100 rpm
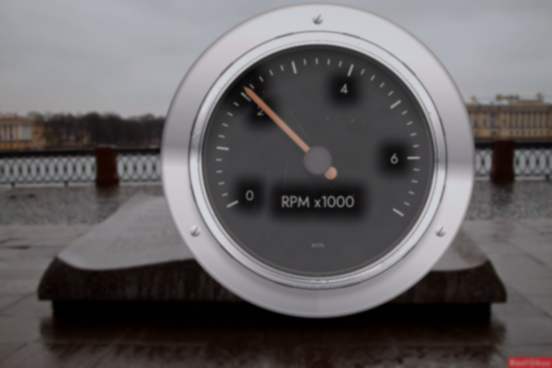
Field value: 2100 rpm
